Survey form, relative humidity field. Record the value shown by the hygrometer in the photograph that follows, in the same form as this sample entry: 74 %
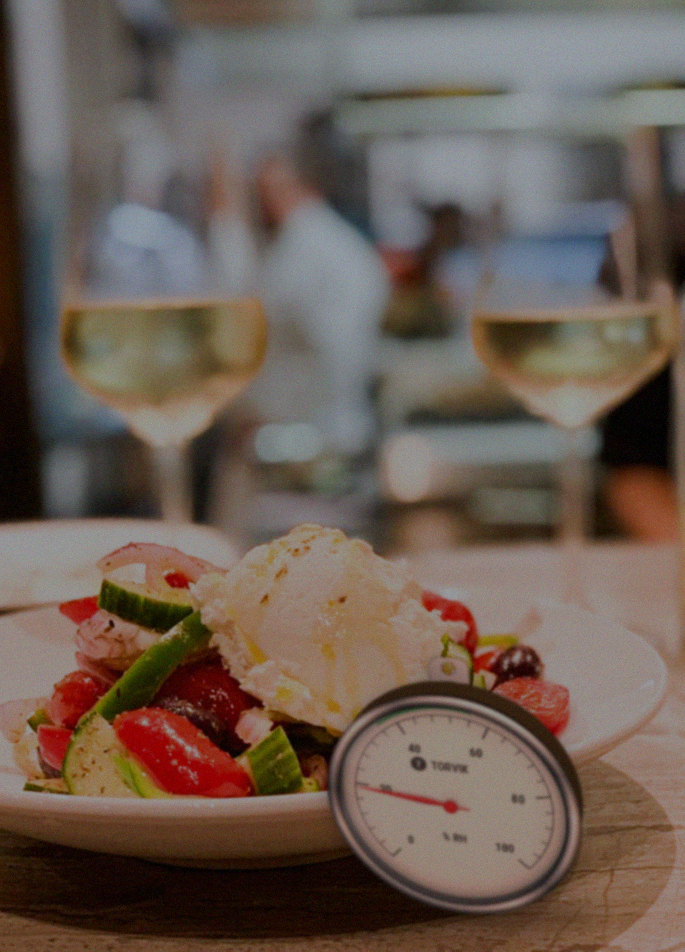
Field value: 20 %
